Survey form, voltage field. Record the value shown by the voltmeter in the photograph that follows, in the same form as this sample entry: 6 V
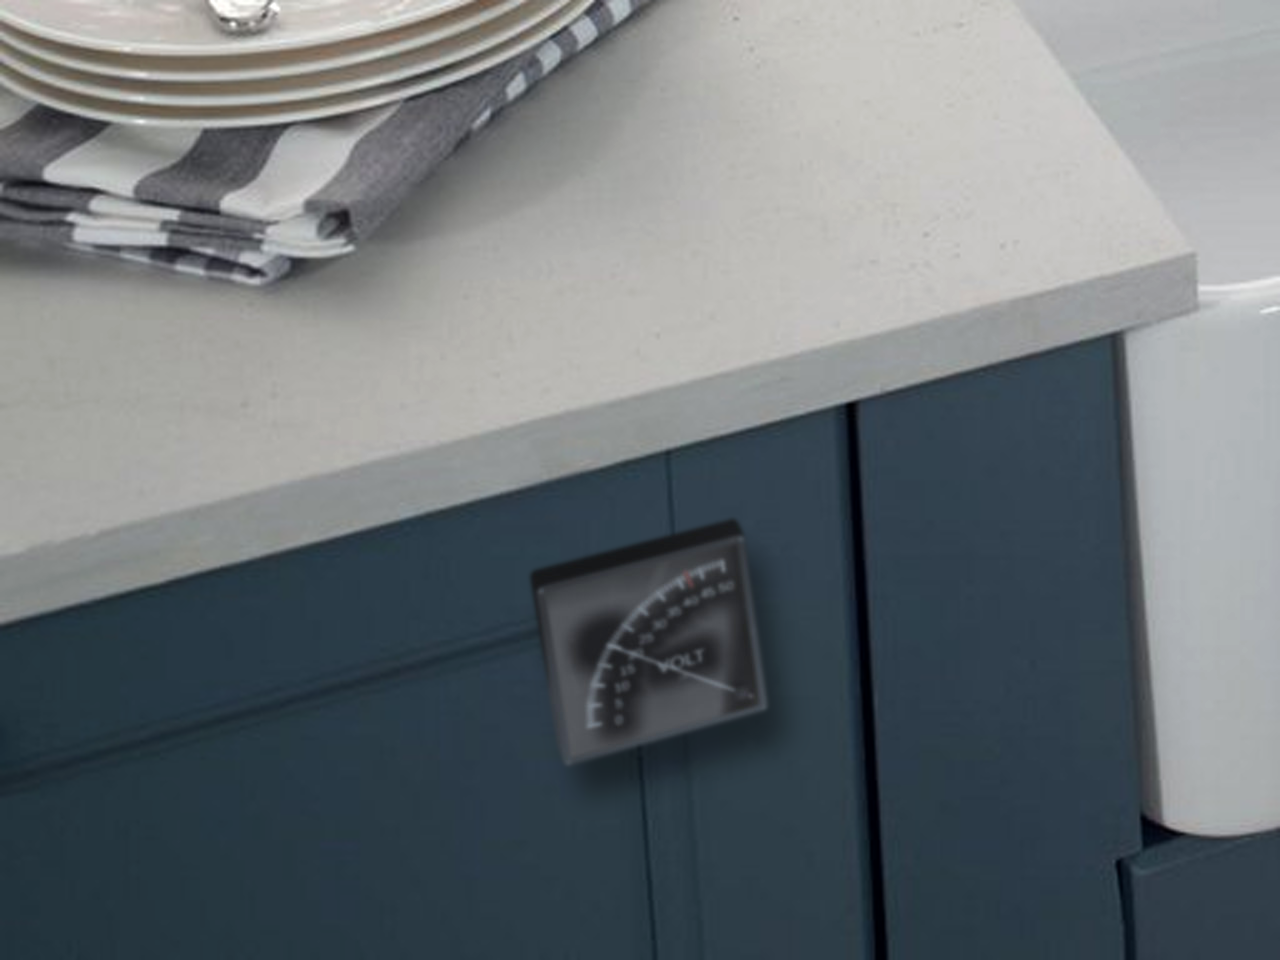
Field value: 20 V
